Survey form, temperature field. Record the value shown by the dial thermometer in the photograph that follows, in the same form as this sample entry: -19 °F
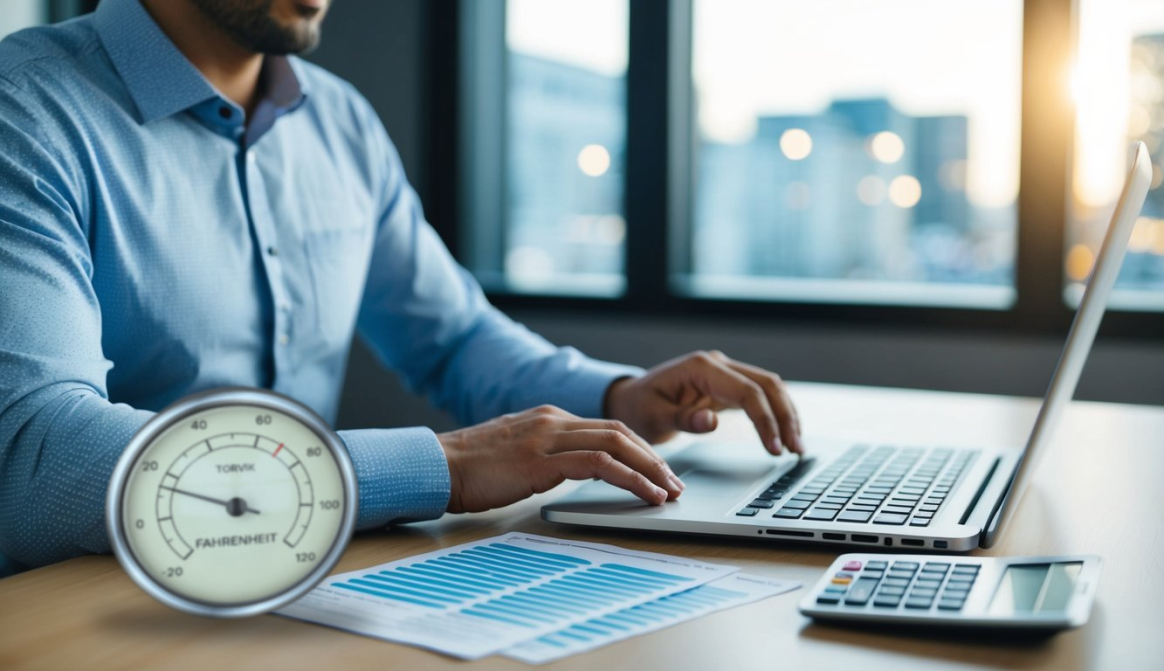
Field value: 15 °F
